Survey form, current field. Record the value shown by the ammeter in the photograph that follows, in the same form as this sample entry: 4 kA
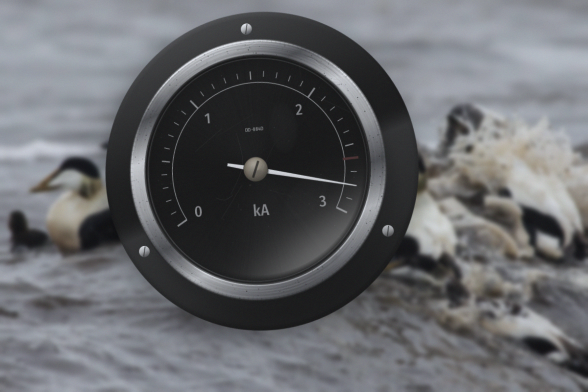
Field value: 2.8 kA
